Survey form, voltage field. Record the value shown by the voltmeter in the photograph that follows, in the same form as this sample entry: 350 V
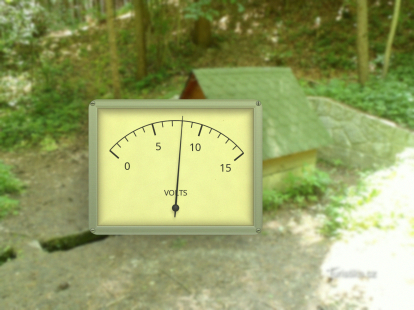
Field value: 8 V
